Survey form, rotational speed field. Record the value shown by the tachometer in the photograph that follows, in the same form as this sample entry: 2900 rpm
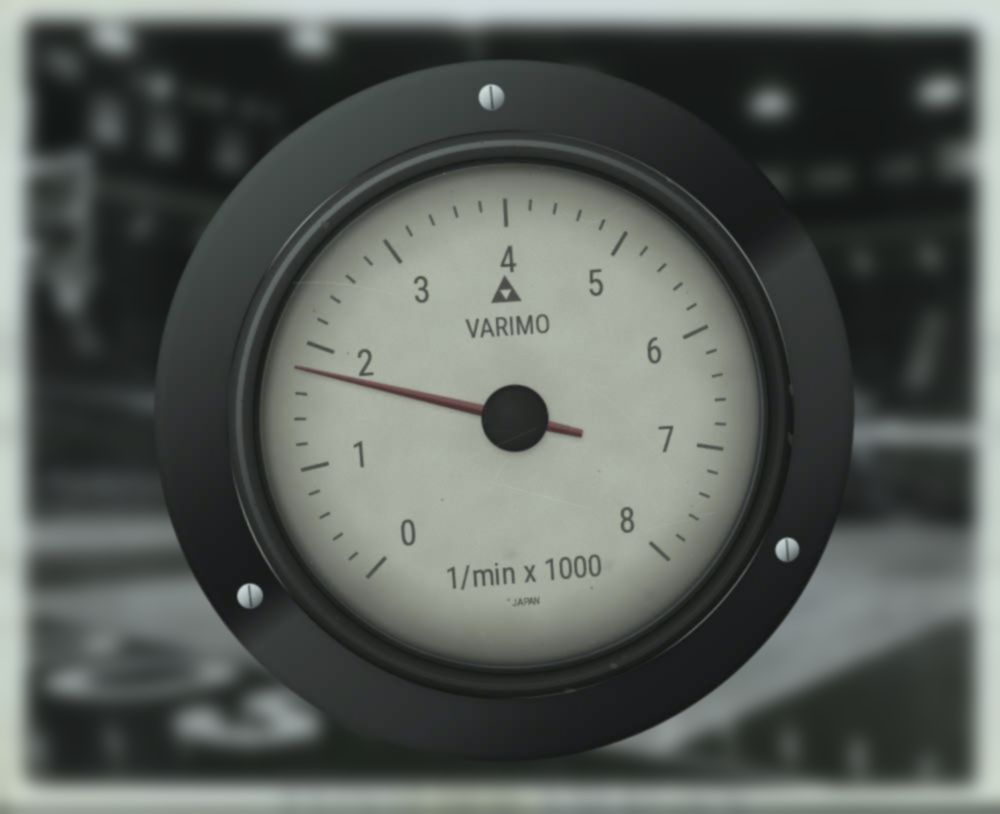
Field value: 1800 rpm
